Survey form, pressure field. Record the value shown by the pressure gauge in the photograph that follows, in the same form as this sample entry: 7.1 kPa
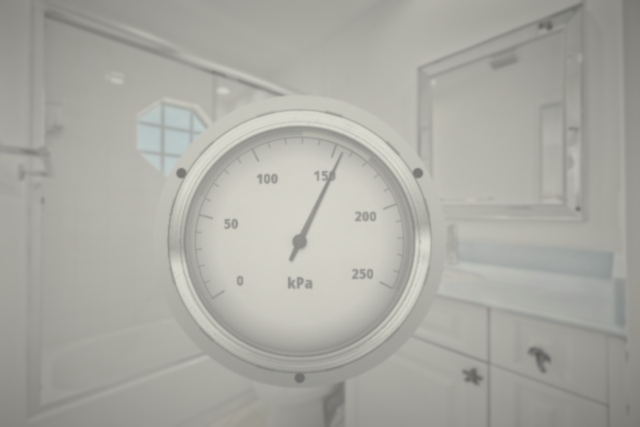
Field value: 155 kPa
